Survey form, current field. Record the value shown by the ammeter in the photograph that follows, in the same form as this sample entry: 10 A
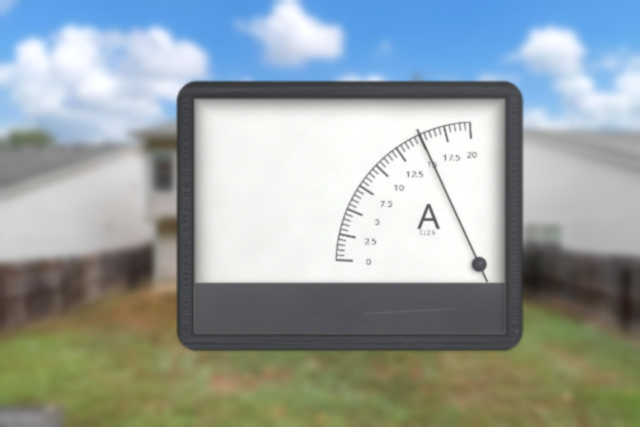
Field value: 15 A
